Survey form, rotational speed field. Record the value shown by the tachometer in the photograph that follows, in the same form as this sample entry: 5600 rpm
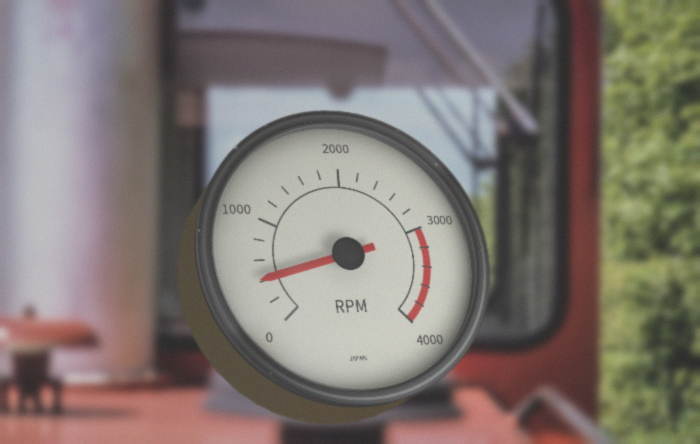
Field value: 400 rpm
